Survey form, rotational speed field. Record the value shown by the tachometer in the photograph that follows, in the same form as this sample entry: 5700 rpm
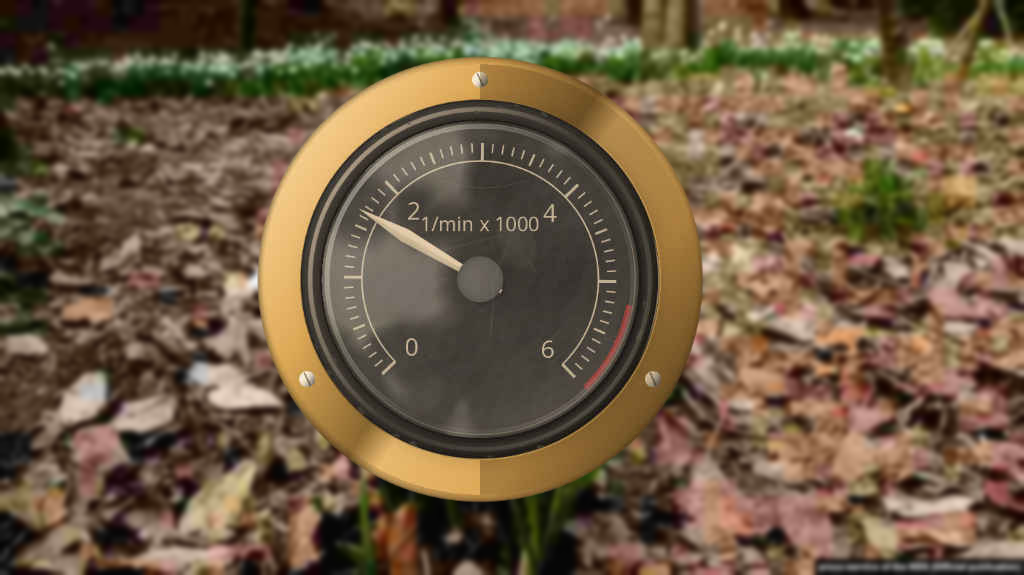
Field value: 1650 rpm
